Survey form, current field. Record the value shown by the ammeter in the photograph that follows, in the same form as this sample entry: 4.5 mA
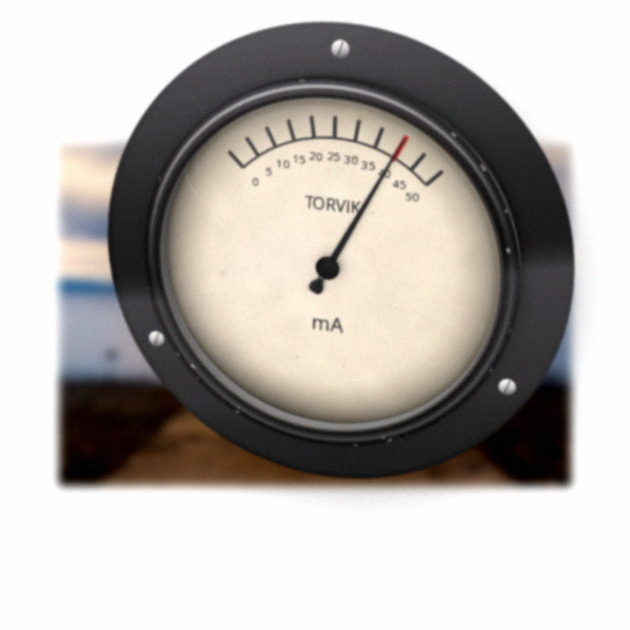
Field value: 40 mA
